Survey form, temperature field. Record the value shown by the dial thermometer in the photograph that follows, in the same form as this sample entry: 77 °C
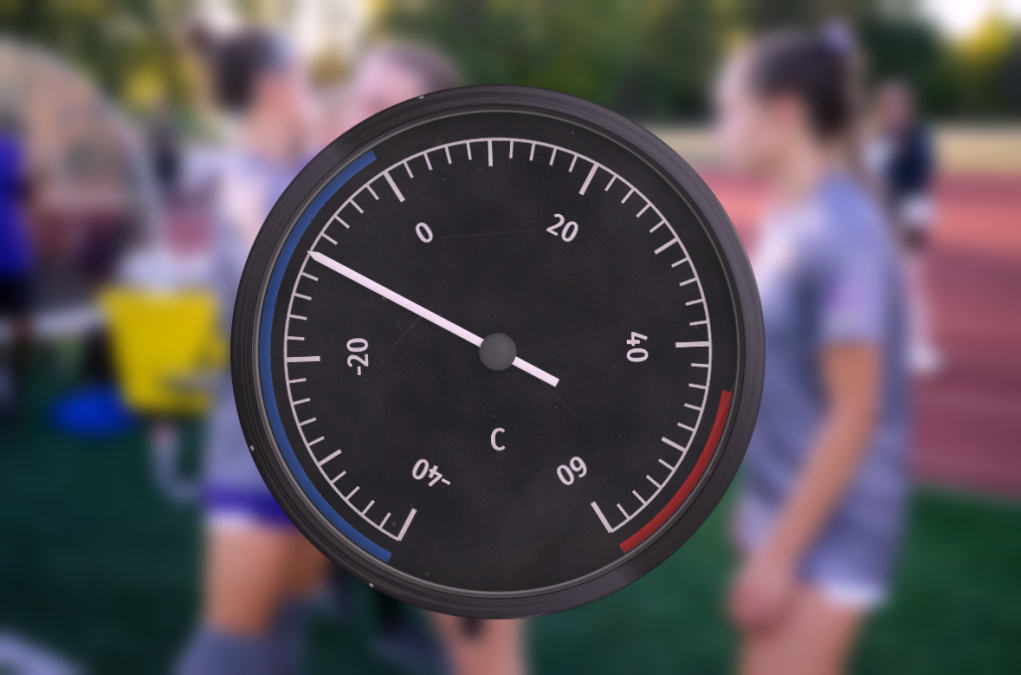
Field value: -10 °C
